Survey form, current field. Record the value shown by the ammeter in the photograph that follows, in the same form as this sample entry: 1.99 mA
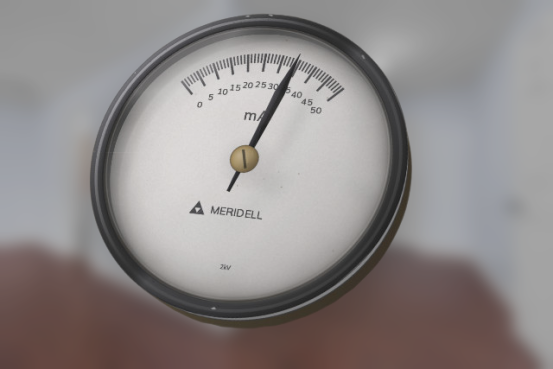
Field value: 35 mA
